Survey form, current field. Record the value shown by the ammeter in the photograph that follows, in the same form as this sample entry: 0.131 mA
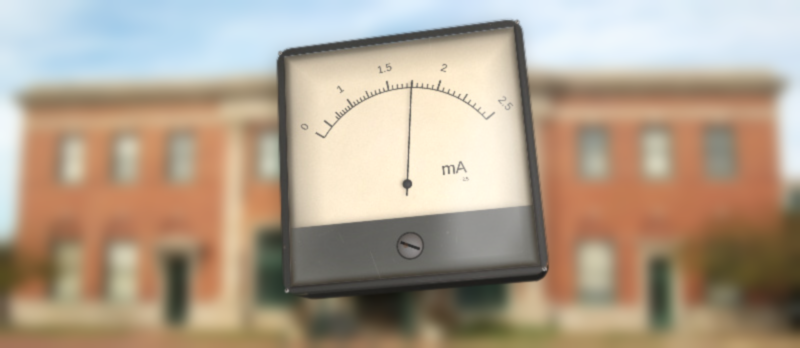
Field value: 1.75 mA
